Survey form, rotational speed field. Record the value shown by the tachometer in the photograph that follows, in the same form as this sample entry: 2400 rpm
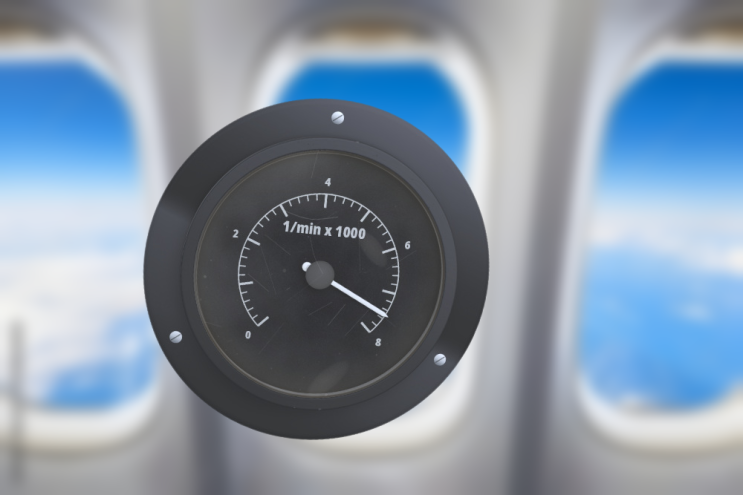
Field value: 7500 rpm
